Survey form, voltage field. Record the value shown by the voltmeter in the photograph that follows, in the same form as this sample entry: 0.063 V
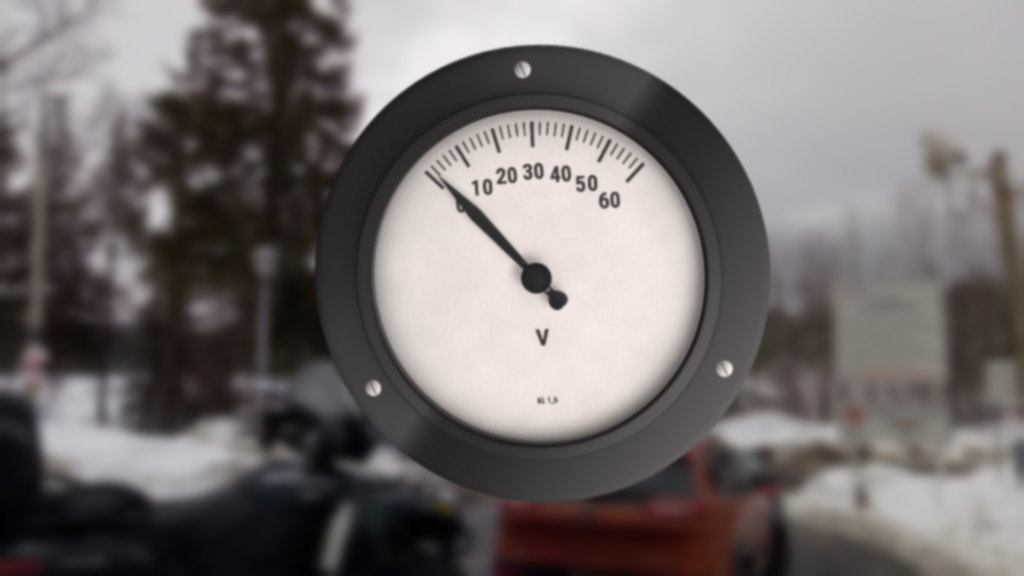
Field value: 2 V
